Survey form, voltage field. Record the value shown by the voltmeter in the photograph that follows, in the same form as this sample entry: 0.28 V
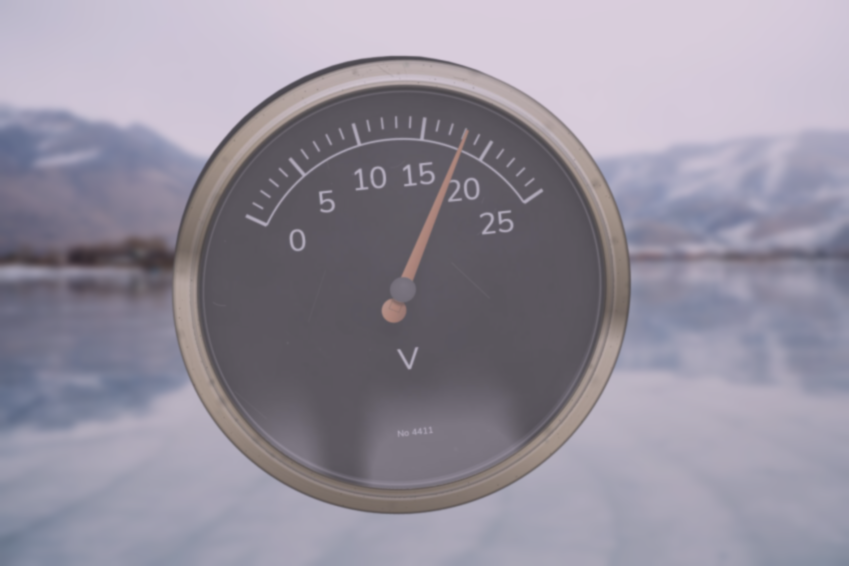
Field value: 18 V
